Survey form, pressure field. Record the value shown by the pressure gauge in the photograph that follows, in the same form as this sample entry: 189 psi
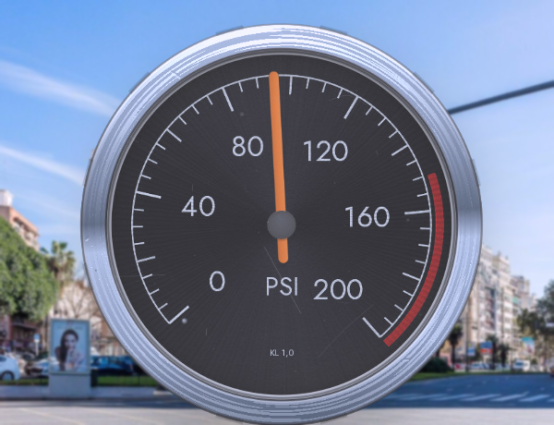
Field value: 95 psi
